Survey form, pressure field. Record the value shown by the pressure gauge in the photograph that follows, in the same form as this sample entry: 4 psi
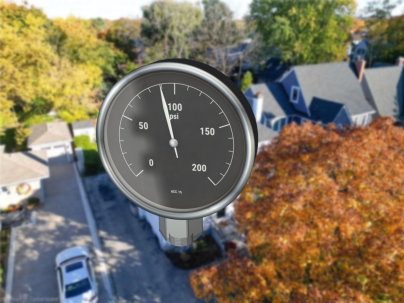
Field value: 90 psi
